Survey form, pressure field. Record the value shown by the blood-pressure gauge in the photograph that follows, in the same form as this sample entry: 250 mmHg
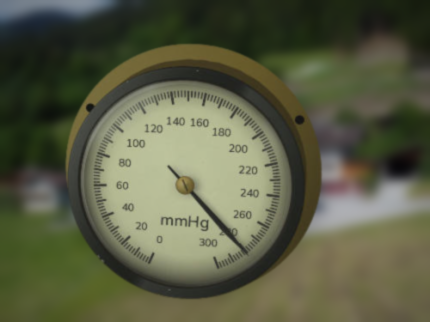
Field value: 280 mmHg
